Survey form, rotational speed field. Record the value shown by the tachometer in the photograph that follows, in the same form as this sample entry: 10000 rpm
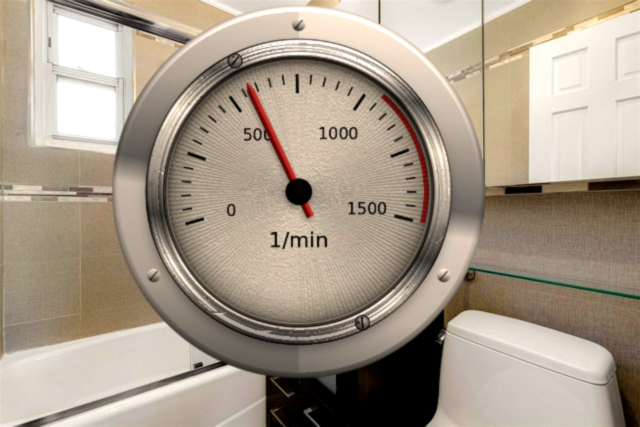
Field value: 575 rpm
